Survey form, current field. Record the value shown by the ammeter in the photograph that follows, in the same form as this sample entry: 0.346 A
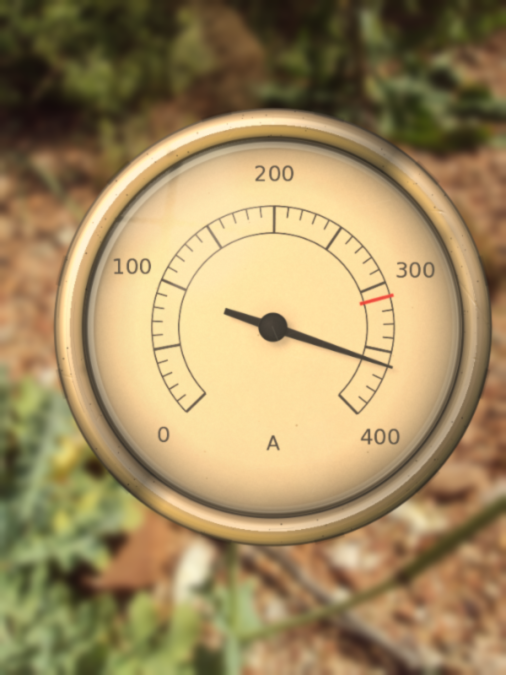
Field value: 360 A
